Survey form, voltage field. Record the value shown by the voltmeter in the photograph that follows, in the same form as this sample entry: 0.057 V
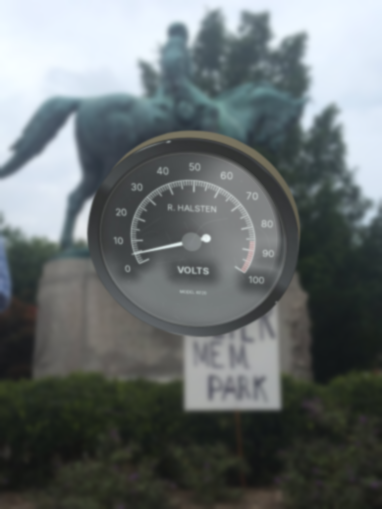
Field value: 5 V
